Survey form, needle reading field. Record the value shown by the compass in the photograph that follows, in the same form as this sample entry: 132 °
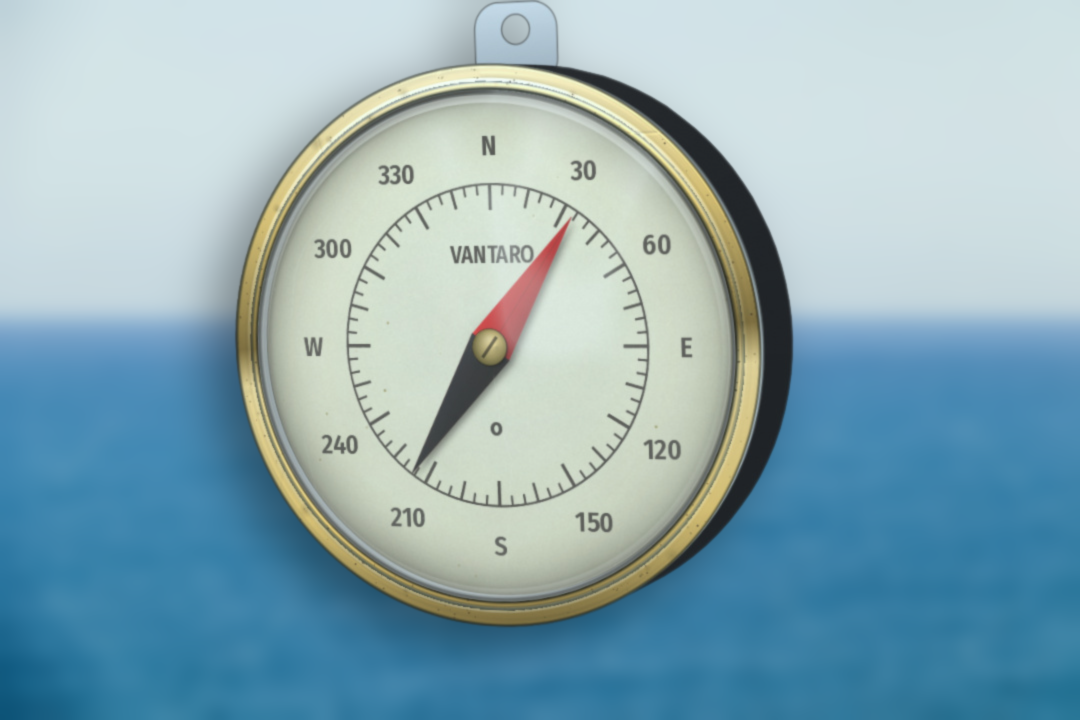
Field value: 35 °
